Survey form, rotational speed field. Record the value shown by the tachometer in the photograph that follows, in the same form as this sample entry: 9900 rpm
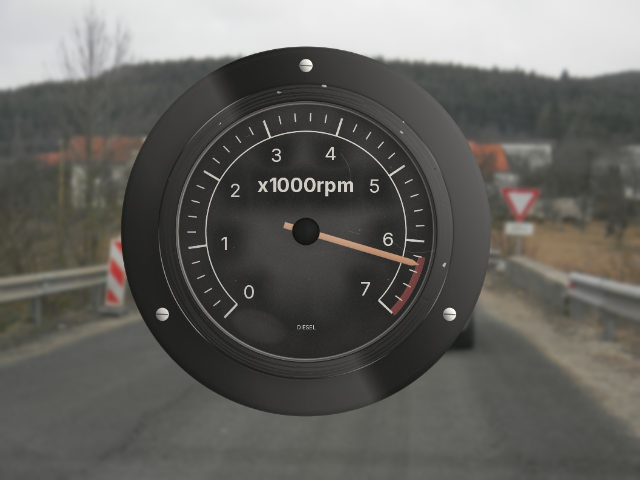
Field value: 6300 rpm
